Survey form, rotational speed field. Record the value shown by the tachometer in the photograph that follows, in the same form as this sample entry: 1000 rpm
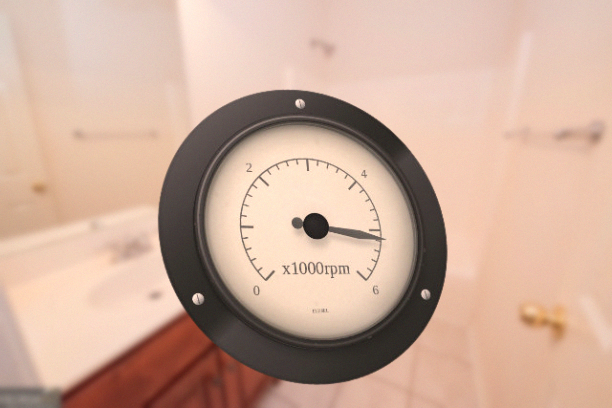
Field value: 5200 rpm
